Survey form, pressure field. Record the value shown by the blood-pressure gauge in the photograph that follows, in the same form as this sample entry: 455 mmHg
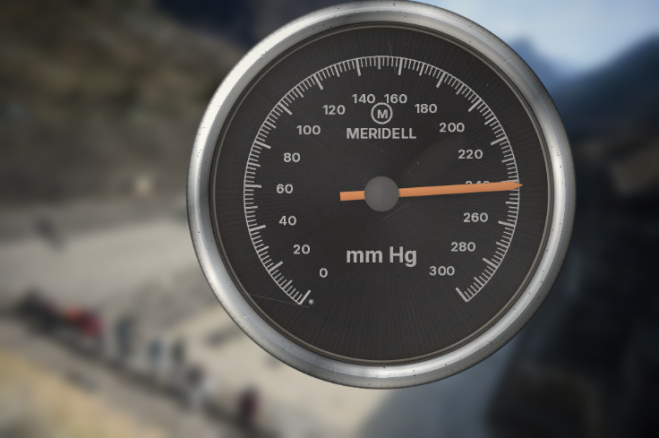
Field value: 242 mmHg
